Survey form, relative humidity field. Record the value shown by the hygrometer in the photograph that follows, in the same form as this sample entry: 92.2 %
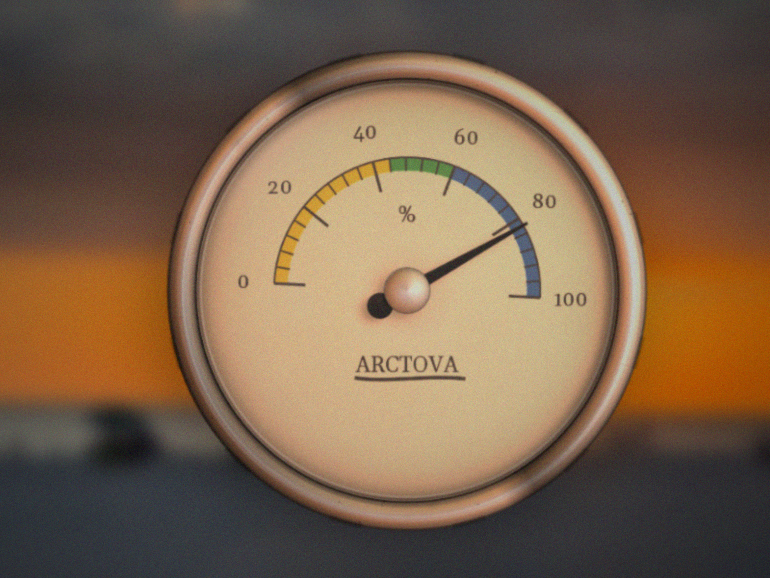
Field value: 82 %
